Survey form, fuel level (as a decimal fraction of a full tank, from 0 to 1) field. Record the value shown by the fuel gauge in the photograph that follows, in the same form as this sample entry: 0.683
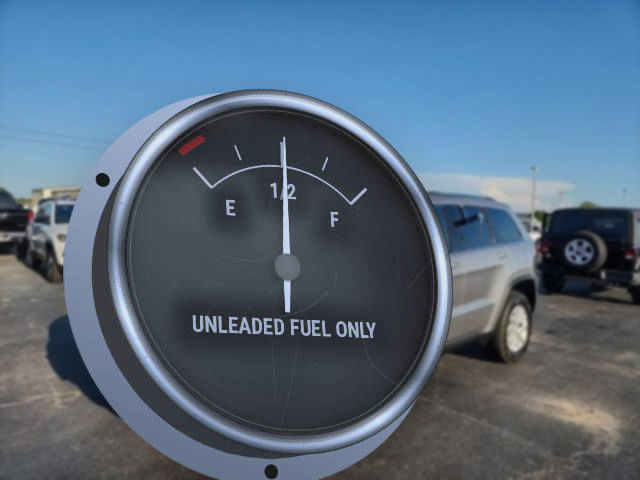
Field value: 0.5
